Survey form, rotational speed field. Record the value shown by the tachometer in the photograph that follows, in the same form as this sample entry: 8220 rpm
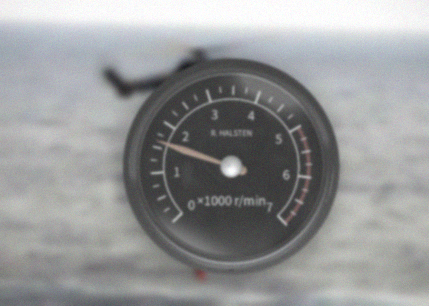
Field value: 1625 rpm
